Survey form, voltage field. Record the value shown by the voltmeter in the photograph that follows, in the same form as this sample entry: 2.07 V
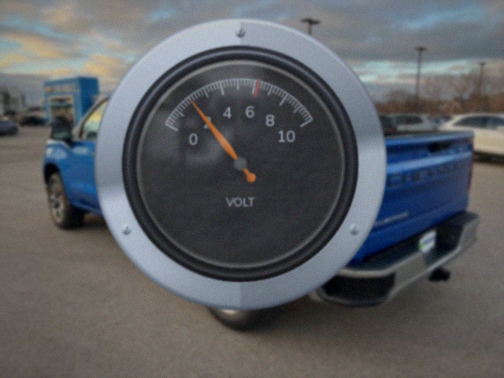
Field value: 2 V
